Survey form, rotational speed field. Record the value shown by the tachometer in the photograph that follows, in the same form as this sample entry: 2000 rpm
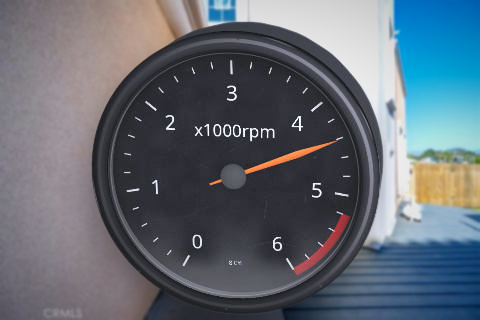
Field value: 4400 rpm
